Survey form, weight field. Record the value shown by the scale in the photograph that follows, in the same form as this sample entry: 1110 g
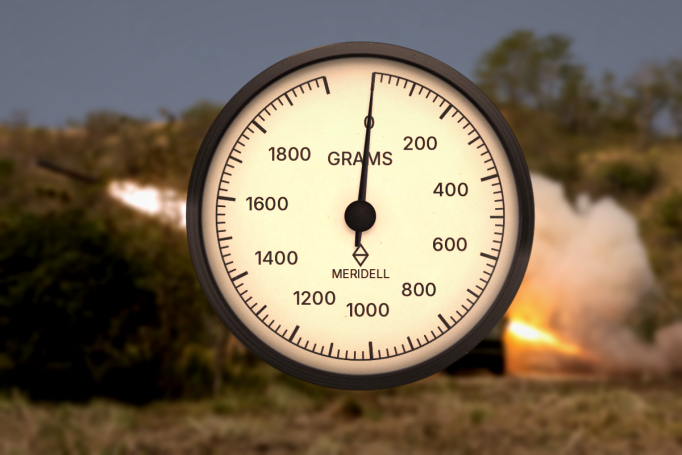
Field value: 0 g
